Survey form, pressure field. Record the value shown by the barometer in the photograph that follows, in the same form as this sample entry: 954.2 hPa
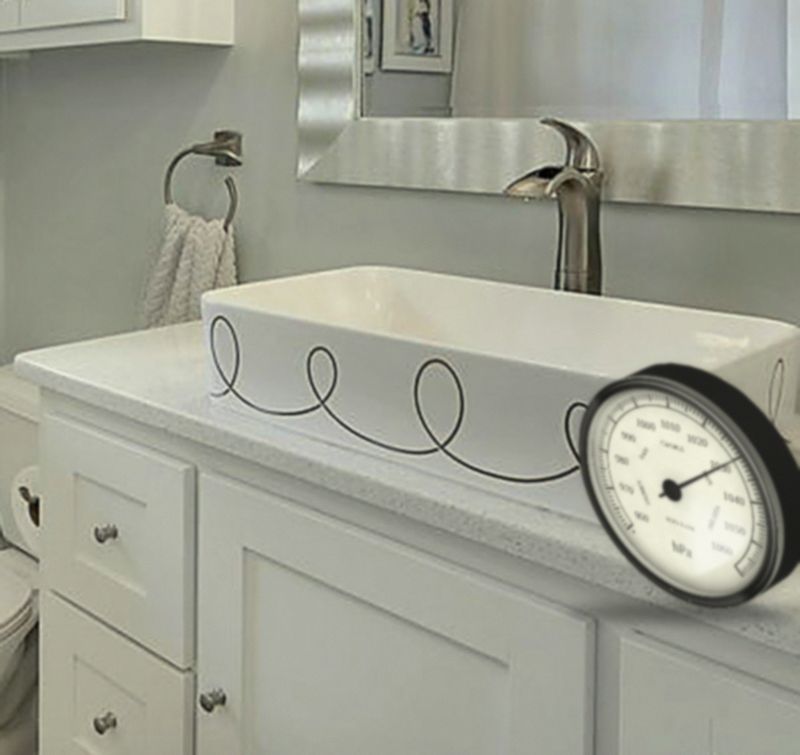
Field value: 1030 hPa
